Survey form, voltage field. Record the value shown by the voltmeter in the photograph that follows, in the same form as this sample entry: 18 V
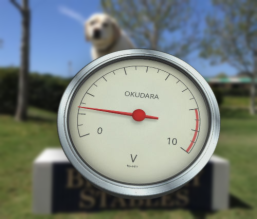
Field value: 1.25 V
